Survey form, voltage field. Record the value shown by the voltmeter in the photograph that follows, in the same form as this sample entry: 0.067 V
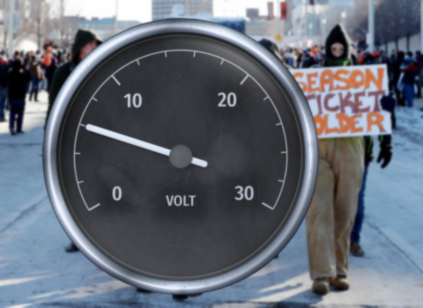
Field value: 6 V
